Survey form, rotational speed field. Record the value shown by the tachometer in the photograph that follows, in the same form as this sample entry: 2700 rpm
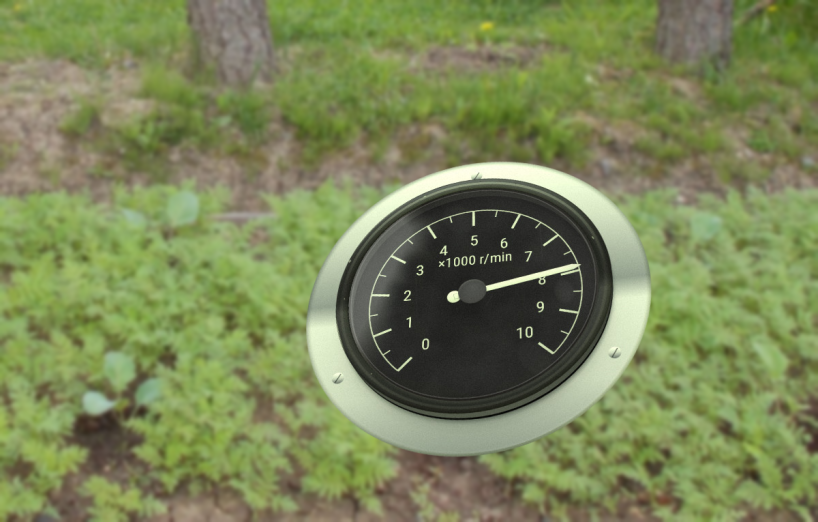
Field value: 8000 rpm
